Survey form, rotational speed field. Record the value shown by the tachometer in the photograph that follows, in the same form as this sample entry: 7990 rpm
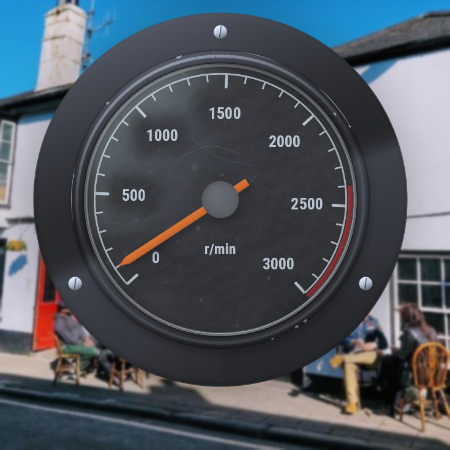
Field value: 100 rpm
